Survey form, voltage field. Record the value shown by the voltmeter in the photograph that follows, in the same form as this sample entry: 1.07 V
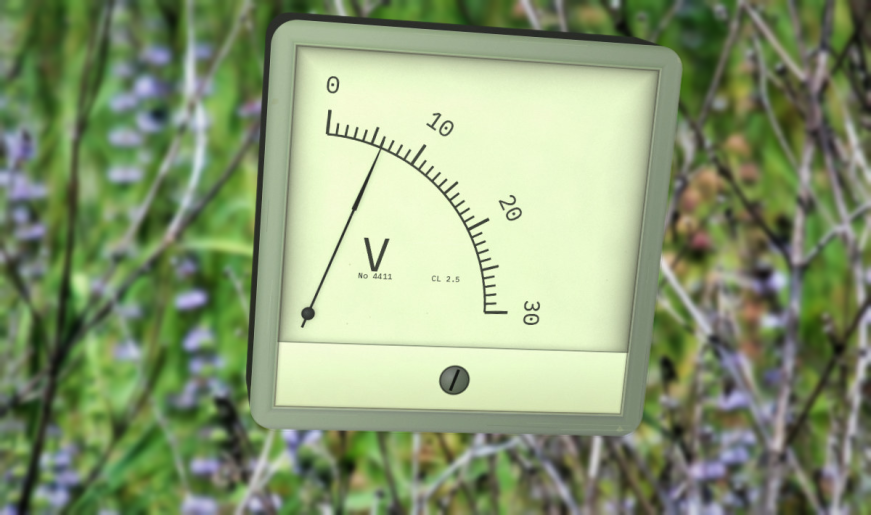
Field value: 6 V
